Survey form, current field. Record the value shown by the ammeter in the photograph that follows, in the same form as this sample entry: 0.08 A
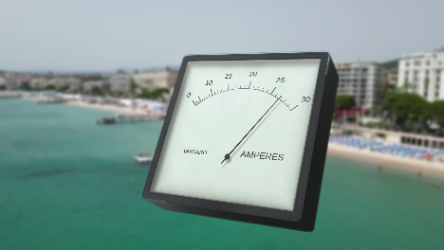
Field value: 27 A
